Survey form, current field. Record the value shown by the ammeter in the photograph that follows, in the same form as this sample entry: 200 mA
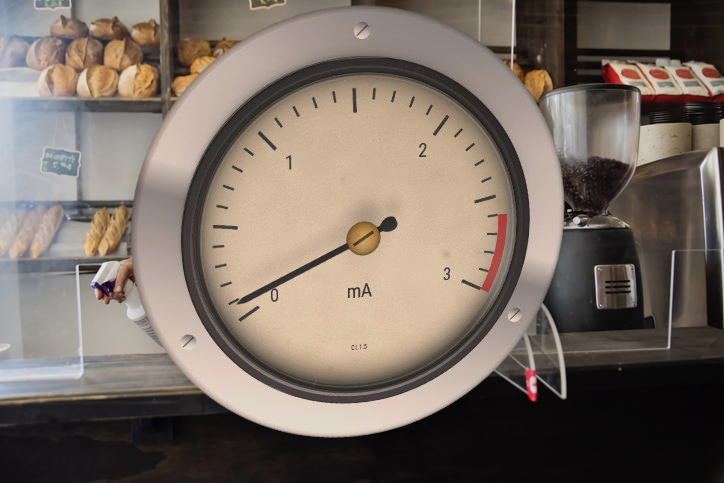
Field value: 0.1 mA
